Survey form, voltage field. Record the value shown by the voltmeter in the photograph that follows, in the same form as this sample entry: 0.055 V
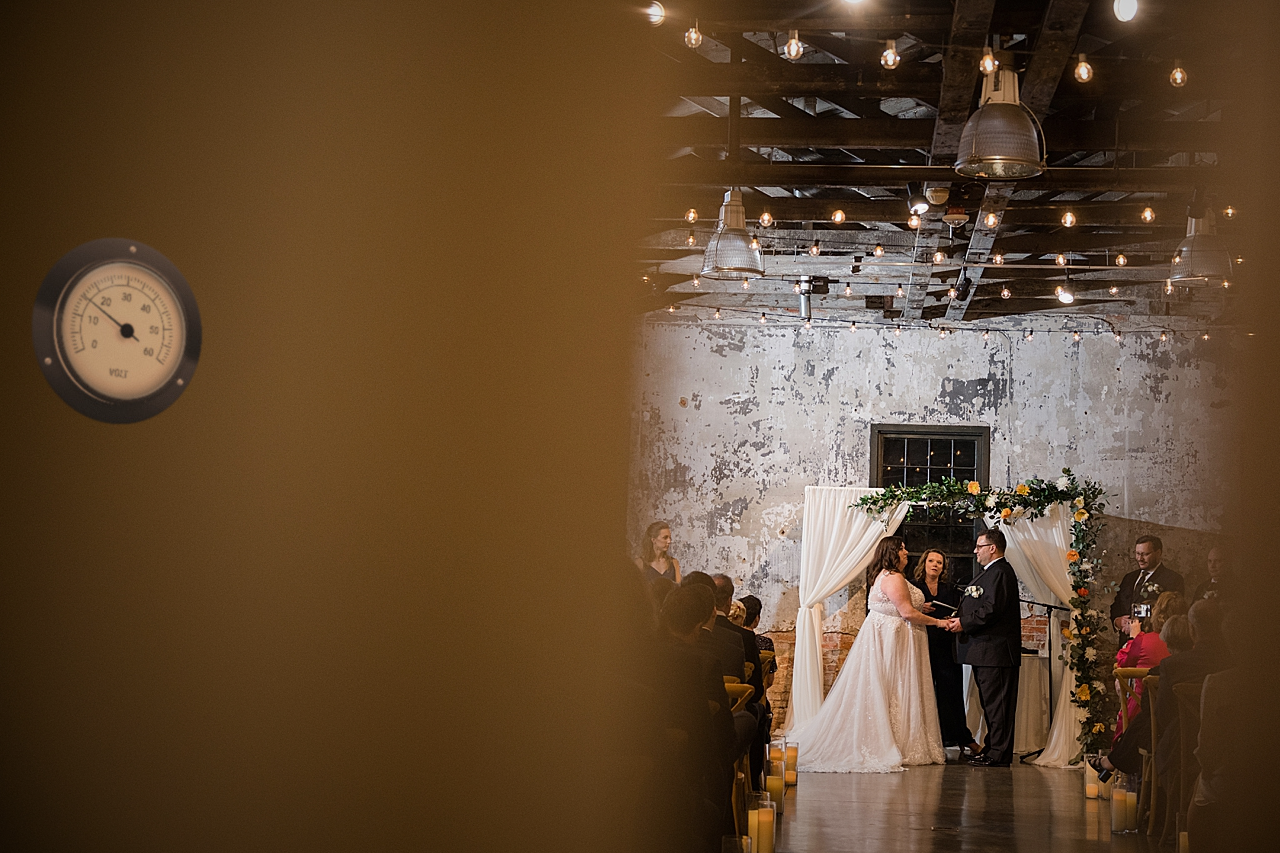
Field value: 15 V
